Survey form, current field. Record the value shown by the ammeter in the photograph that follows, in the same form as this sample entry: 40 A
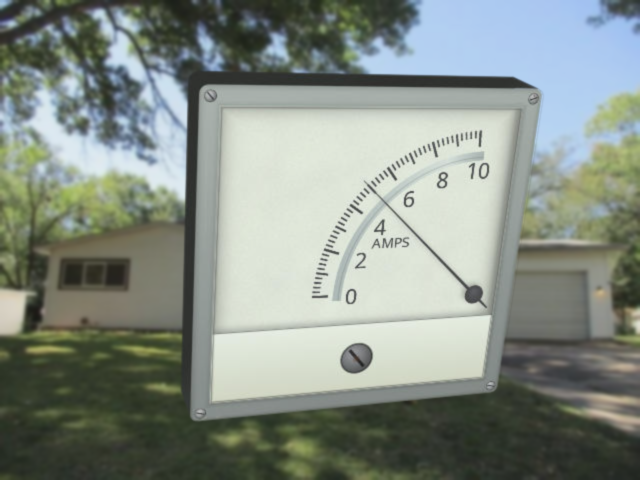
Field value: 5 A
